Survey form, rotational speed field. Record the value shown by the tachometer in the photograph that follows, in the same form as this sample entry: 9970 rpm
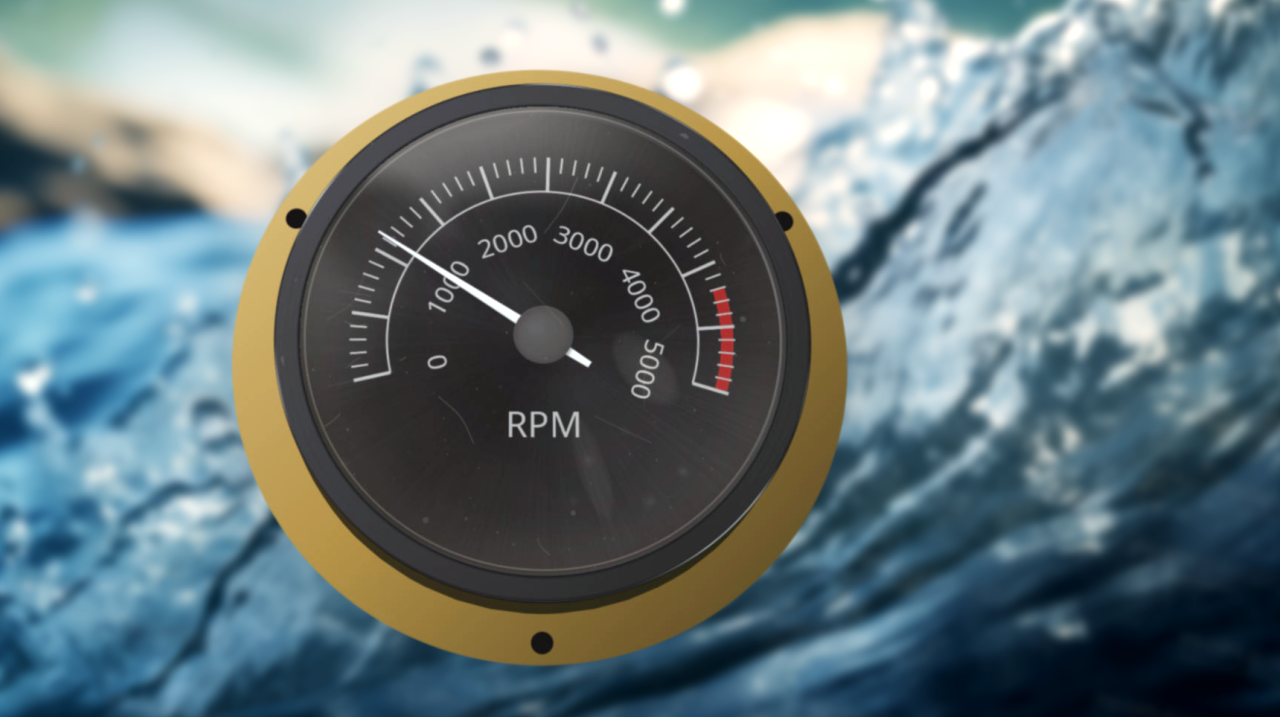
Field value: 1100 rpm
